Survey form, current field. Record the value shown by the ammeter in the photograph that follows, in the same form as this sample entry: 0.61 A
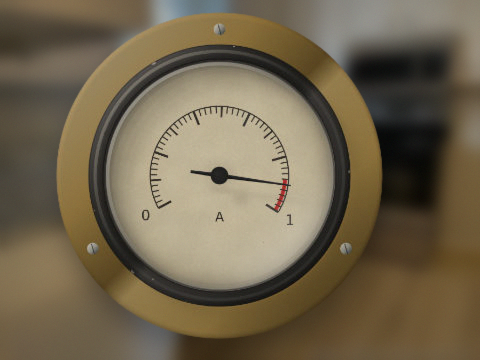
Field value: 0.9 A
